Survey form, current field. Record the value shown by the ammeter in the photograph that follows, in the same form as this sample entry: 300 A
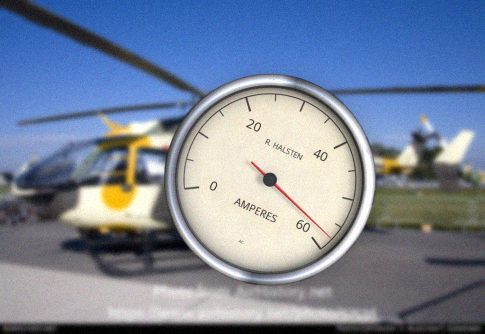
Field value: 57.5 A
